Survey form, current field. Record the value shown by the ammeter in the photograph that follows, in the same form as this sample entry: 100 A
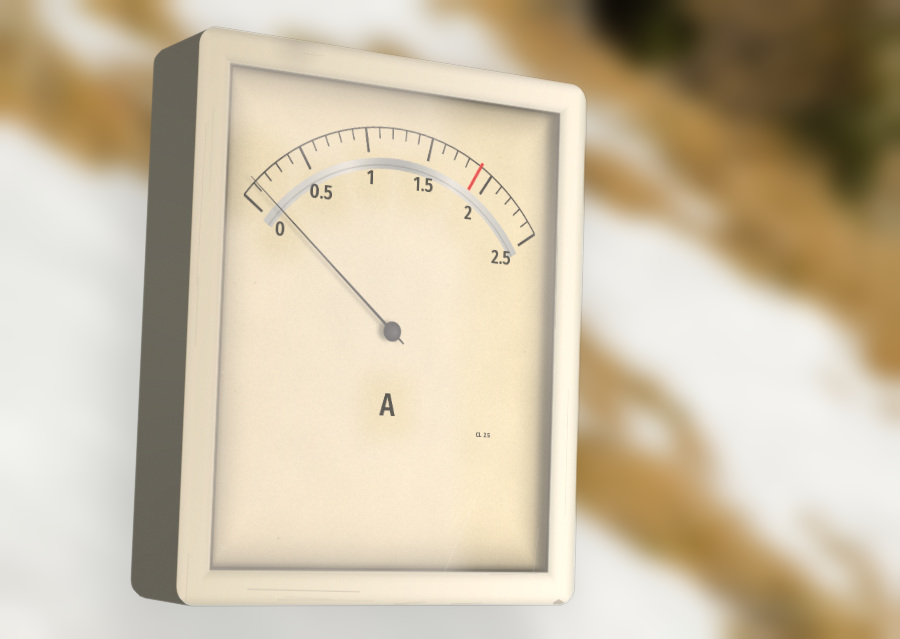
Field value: 0.1 A
